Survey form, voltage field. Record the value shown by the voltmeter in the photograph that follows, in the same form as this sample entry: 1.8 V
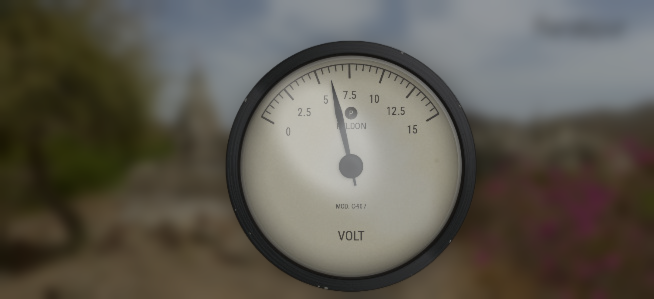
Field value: 6 V
